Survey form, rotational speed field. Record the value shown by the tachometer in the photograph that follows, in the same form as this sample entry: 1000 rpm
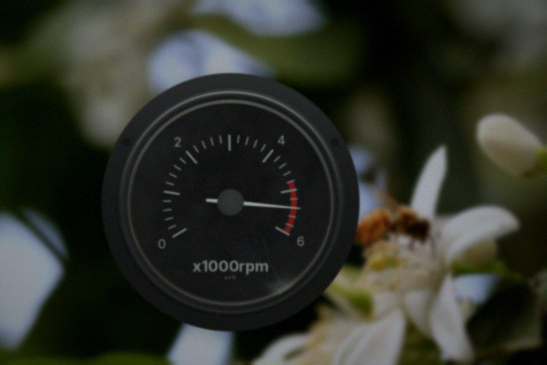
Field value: 5400 rpm
